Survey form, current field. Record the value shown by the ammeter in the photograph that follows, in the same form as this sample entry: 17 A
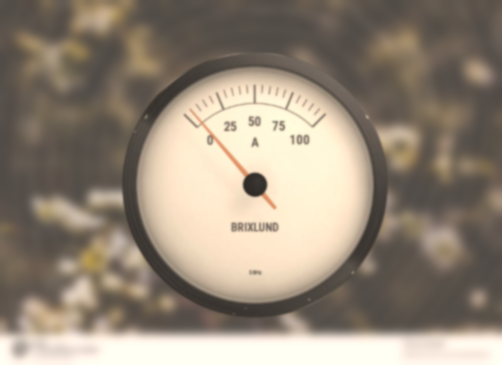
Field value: 5 A
